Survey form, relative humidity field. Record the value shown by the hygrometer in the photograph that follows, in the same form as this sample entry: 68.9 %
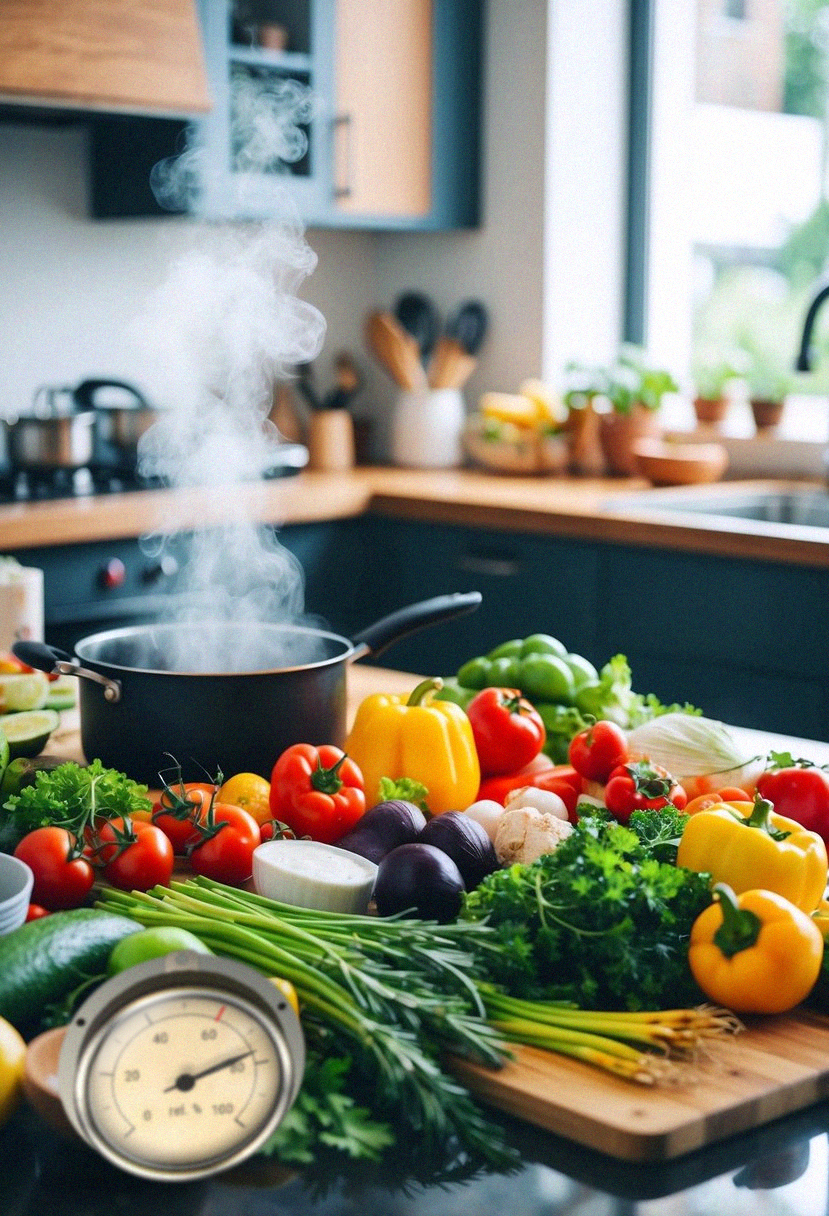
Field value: 75 %
